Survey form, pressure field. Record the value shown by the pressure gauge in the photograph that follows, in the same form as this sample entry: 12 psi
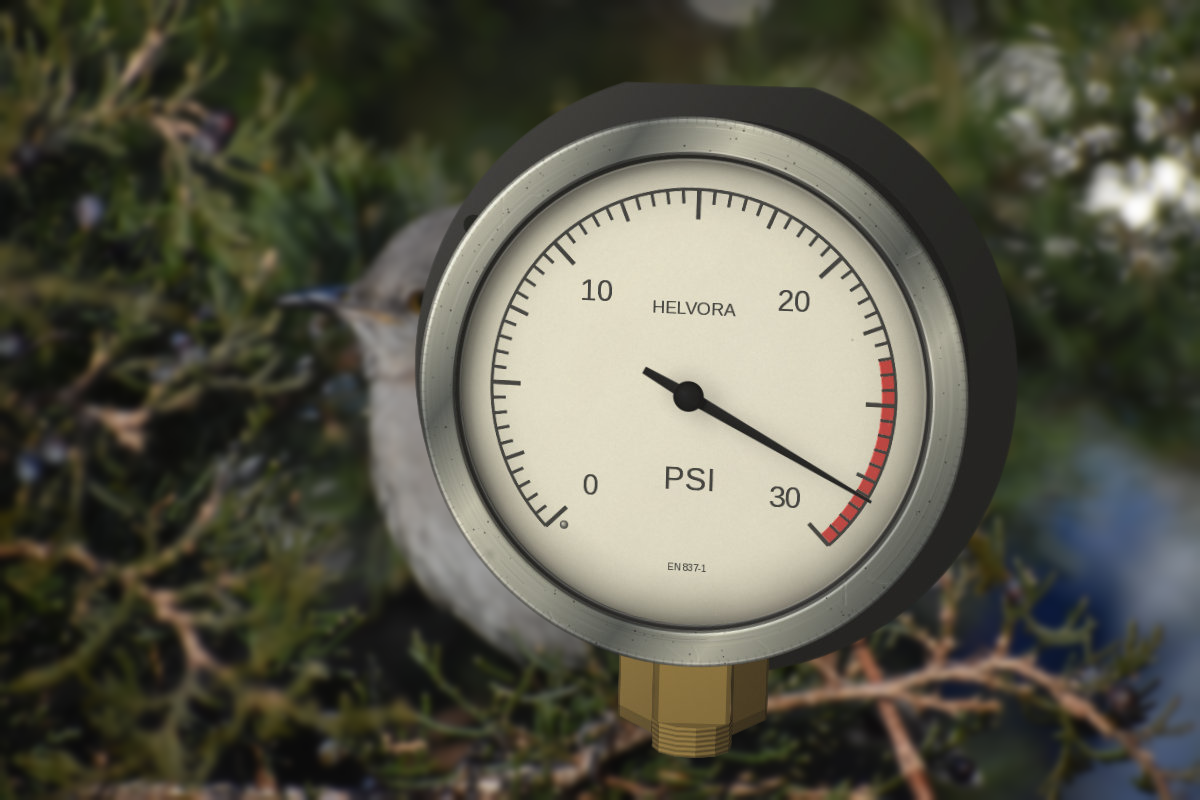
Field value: 28 psi
